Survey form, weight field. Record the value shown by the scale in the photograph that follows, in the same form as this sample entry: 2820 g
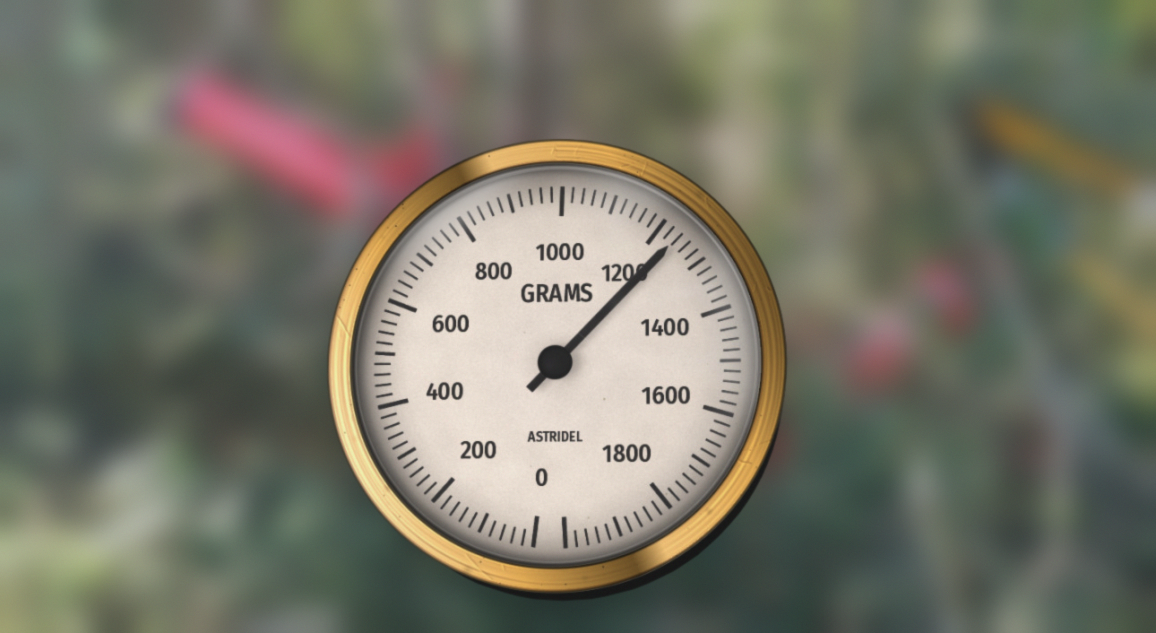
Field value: 1240 g
